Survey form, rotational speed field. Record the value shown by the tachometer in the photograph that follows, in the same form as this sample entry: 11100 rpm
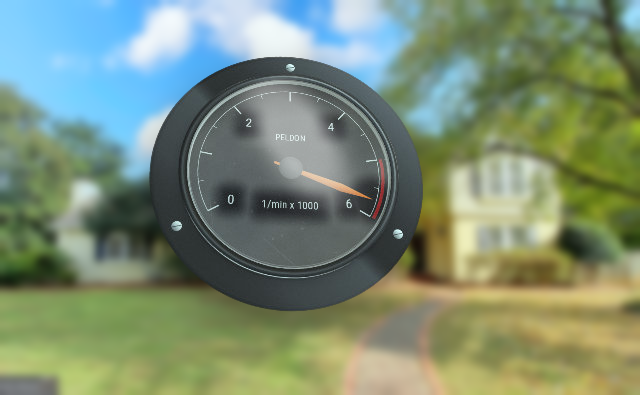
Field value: 5750 rpm
